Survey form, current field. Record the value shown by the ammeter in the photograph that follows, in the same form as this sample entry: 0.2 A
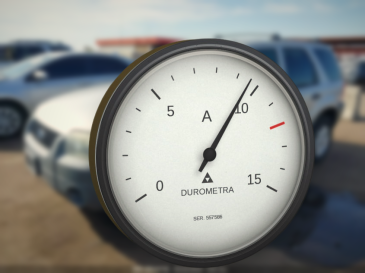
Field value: 9.5 A
